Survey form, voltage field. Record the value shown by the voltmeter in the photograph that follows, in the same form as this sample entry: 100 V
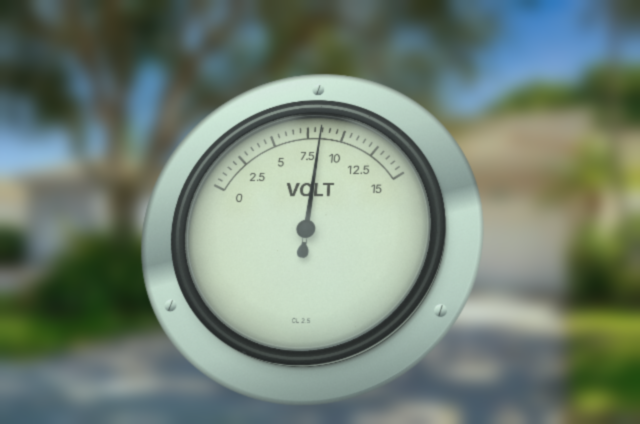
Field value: 8.5 V
